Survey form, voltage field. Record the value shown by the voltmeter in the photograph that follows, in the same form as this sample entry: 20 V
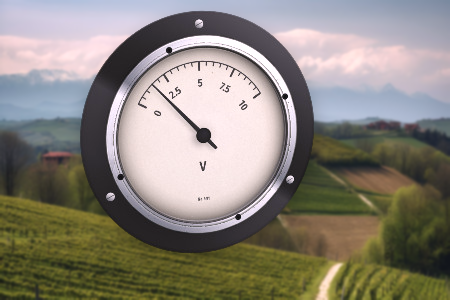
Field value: 1.5 V
